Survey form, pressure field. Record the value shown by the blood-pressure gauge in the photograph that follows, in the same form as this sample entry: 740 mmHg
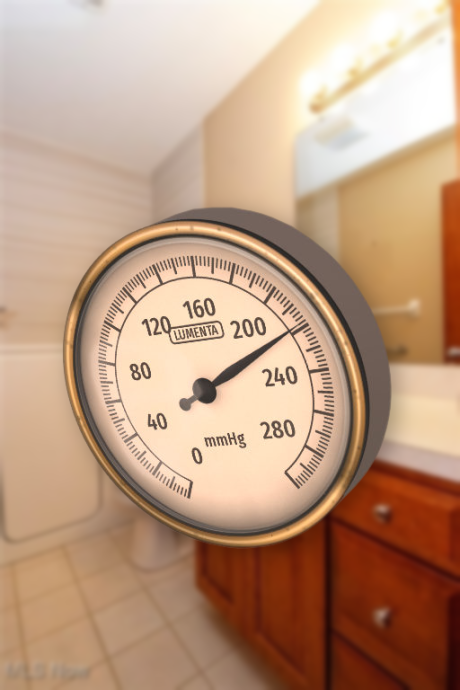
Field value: 218 mmHg
